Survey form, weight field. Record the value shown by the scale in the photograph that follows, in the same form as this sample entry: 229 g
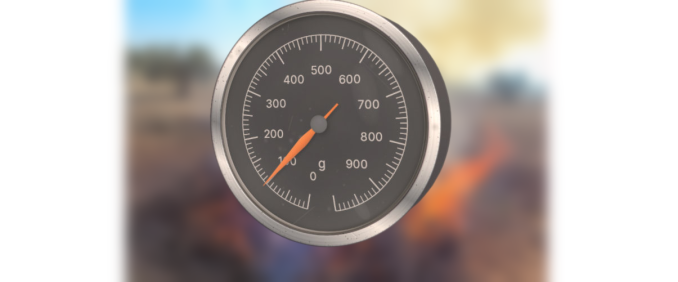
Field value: 100 g
